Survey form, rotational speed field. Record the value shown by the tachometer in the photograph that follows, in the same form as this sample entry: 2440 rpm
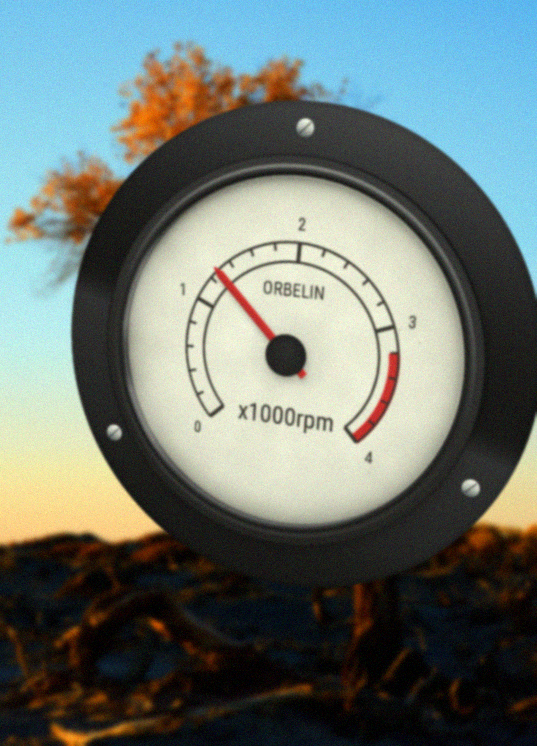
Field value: 1300 rpm
